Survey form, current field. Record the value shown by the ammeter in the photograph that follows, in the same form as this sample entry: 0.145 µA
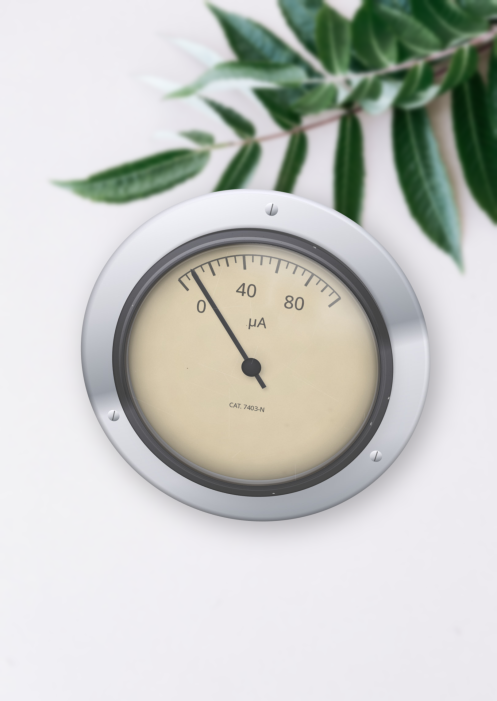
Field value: 10 µA
